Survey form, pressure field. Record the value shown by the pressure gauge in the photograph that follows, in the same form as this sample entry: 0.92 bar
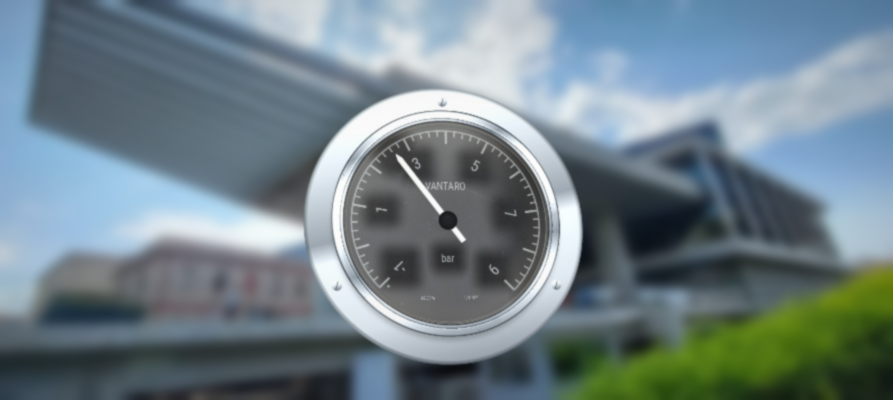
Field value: 2.6 bar
